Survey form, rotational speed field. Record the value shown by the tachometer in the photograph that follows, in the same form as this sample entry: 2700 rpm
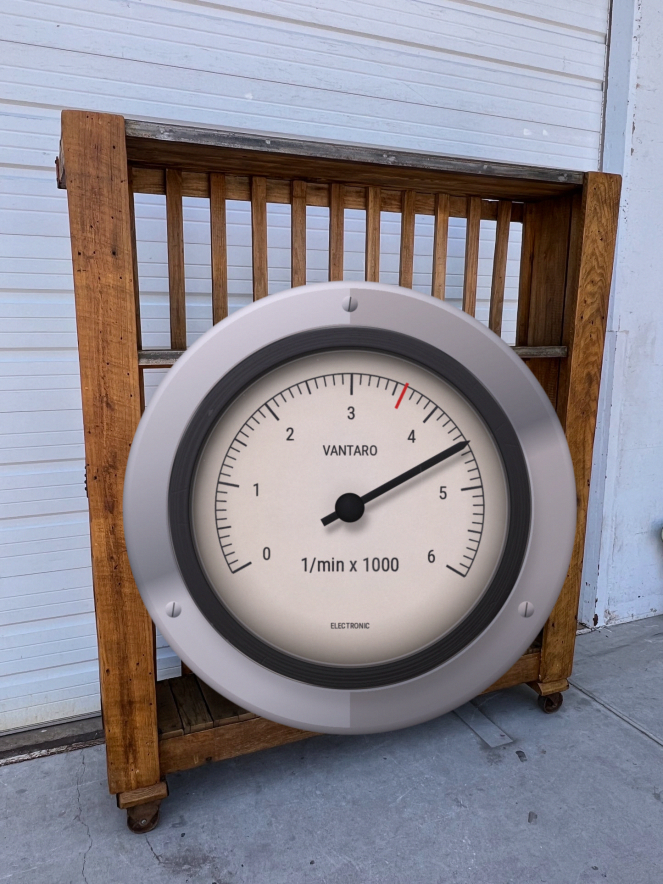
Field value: 4500 rpm
